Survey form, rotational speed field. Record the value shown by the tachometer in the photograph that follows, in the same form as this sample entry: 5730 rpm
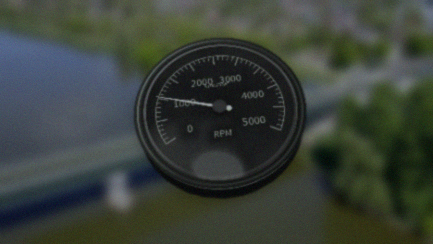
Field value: 1000 rpm
